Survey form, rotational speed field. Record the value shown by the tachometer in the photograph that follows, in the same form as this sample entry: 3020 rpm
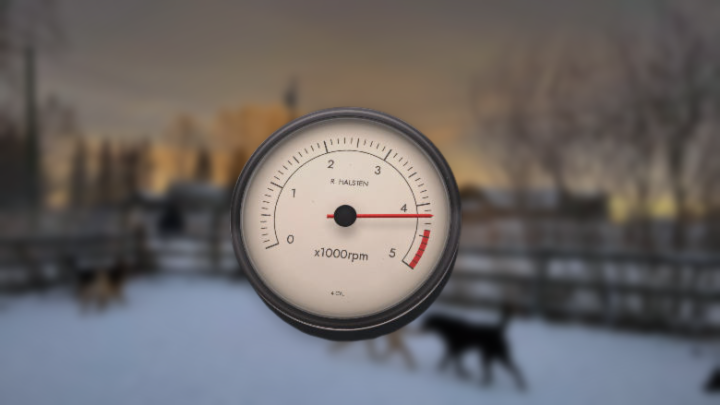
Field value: 4200 rpm
